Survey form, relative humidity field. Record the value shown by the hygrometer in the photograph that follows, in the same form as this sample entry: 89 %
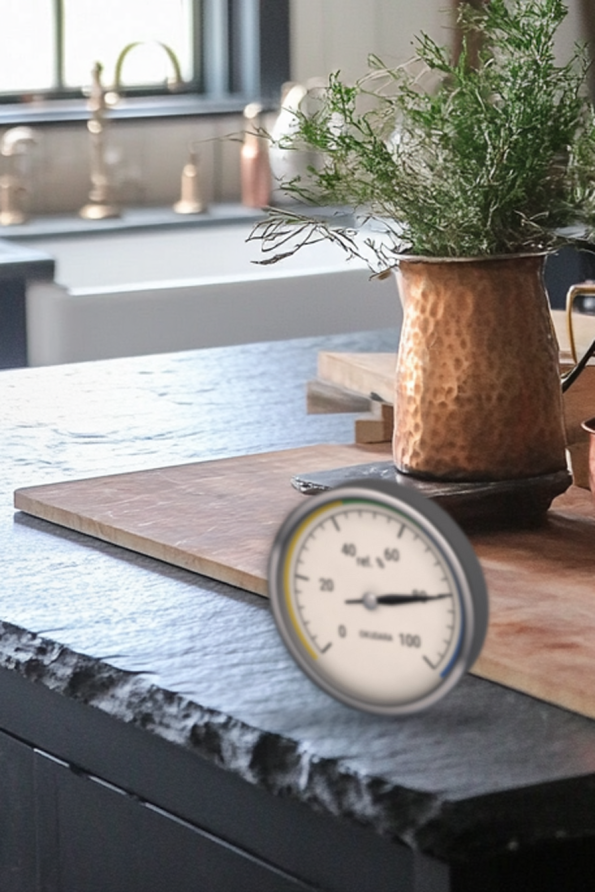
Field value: 80 %
